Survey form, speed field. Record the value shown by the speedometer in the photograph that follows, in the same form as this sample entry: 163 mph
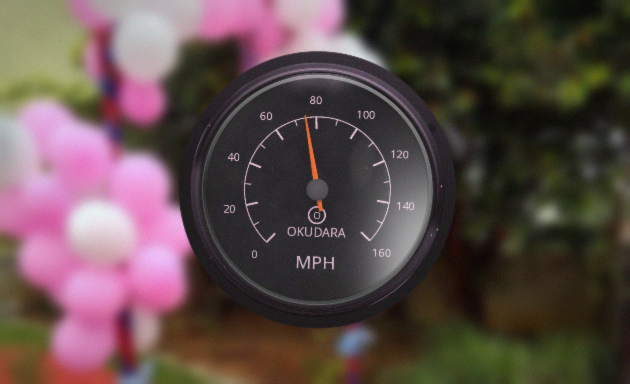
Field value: 75 mph
